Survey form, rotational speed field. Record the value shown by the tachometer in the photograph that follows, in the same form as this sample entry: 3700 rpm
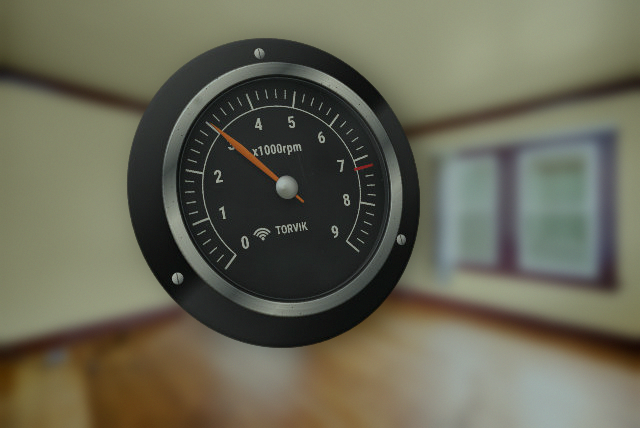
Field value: 3000 rpm
